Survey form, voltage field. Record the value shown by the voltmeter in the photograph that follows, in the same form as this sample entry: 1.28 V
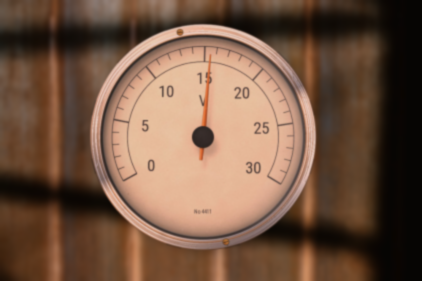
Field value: 15.5 V
